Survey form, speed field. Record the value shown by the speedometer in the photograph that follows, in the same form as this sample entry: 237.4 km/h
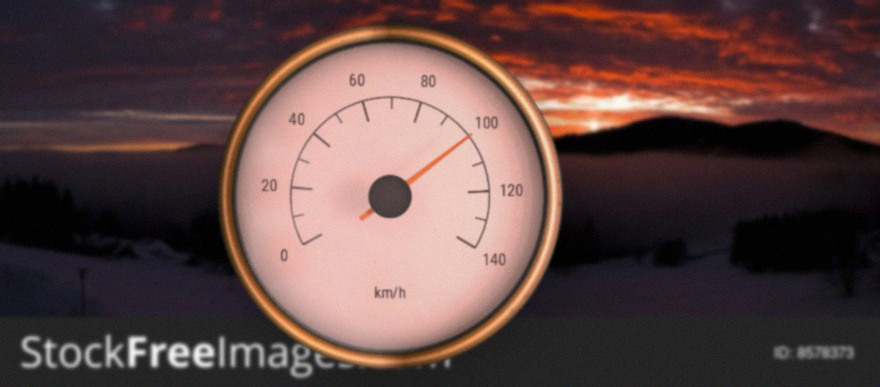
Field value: 100 km/h
